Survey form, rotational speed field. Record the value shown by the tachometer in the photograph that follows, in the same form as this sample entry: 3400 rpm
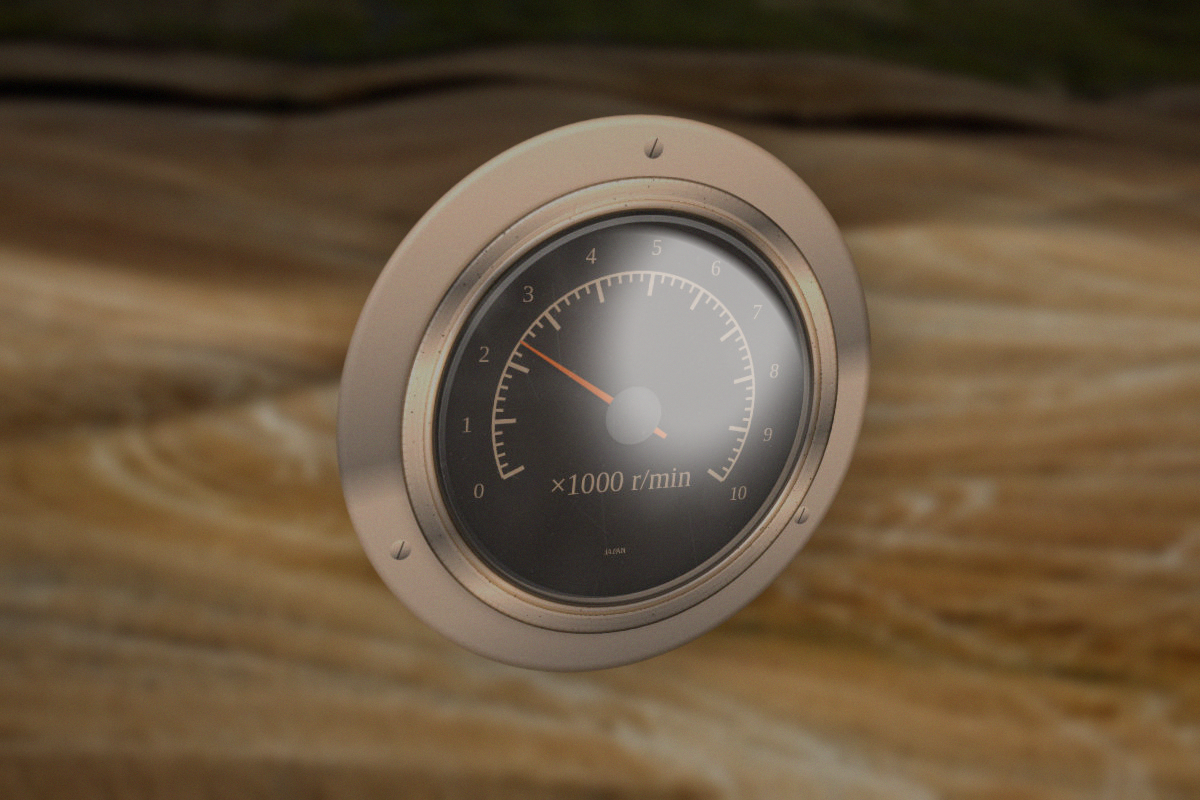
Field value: 2400 rpm
